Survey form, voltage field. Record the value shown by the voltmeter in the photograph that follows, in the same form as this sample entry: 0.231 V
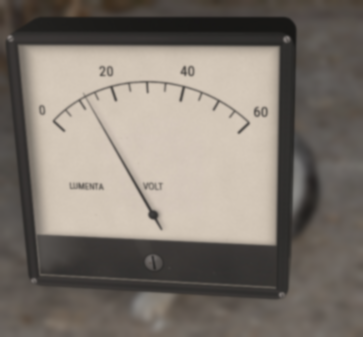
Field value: 12.5 V
